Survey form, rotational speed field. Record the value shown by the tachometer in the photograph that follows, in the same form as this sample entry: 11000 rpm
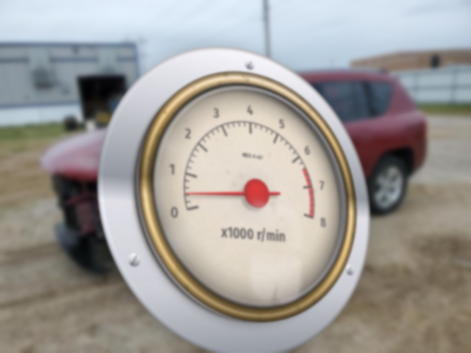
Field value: 400 rpm
